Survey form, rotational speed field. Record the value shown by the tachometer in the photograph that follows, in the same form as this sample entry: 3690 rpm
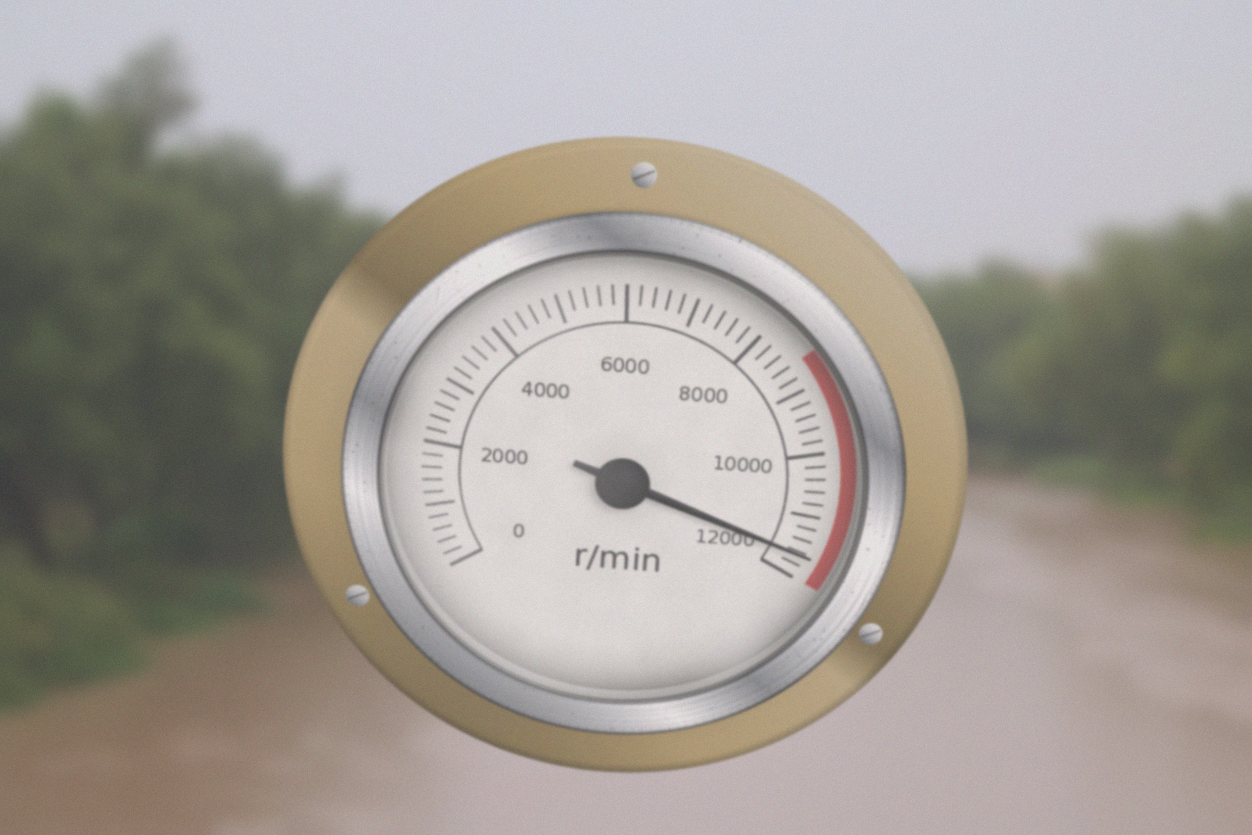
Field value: 11600 rpm
